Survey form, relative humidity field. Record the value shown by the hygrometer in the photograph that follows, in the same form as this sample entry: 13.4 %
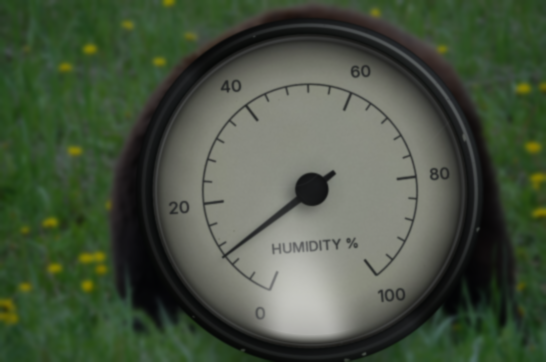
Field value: 10 %
